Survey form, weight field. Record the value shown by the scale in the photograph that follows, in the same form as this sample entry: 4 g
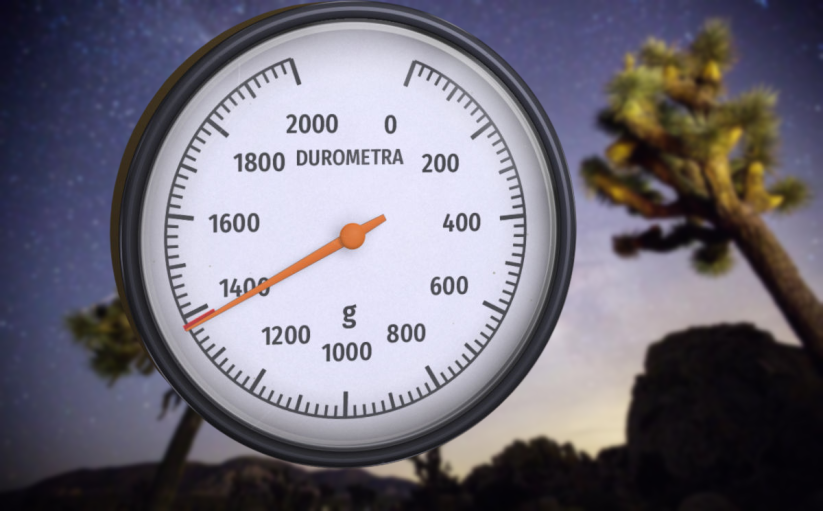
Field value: 1380 g
